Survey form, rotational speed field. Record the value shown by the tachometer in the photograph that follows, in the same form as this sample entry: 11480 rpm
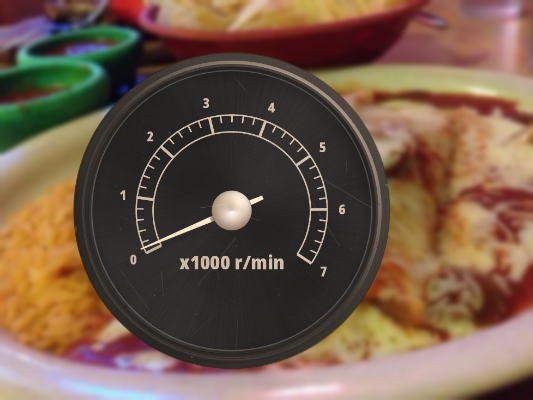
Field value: 100 rpm
